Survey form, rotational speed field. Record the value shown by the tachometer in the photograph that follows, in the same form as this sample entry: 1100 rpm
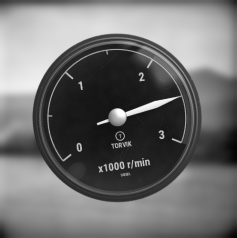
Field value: 2500 rpm
